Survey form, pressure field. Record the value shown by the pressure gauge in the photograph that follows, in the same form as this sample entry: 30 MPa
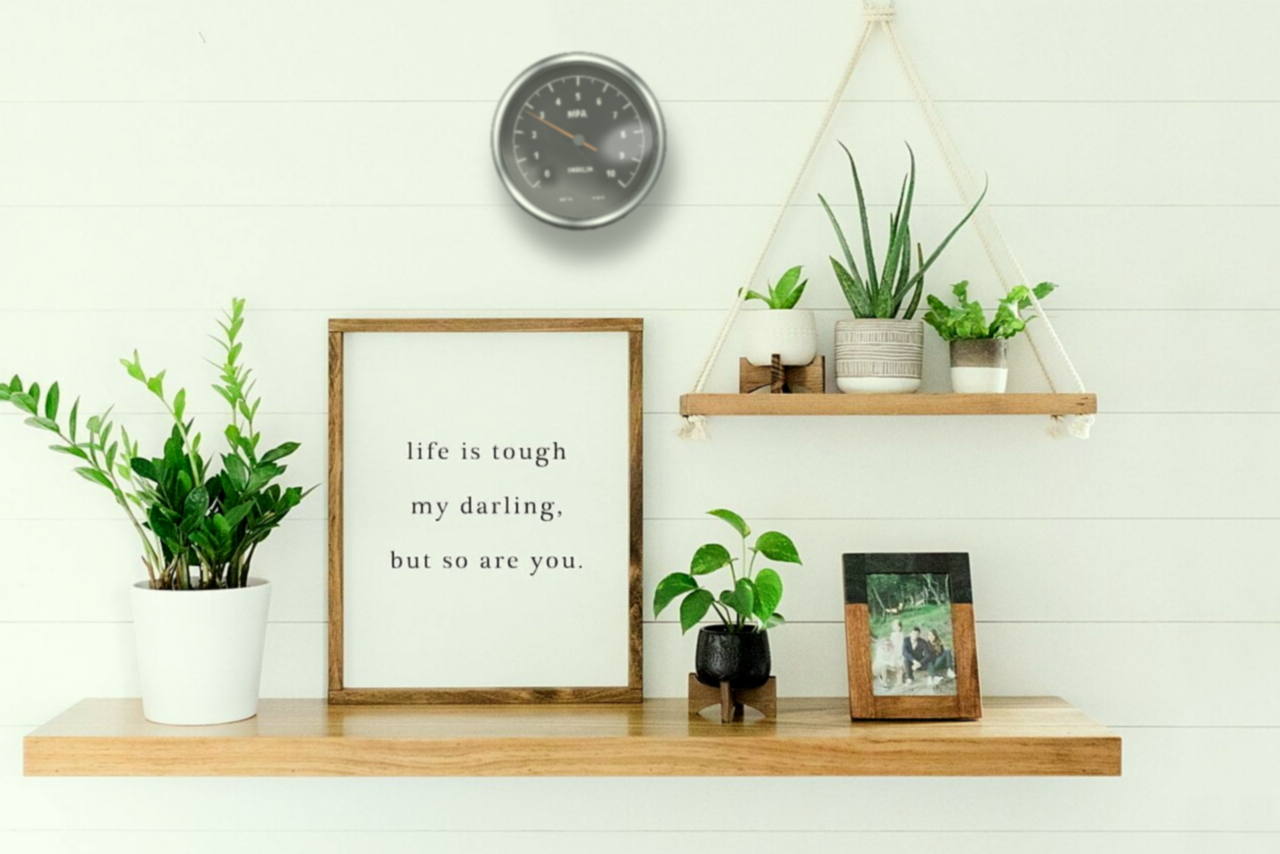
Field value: 2.75 MPa
